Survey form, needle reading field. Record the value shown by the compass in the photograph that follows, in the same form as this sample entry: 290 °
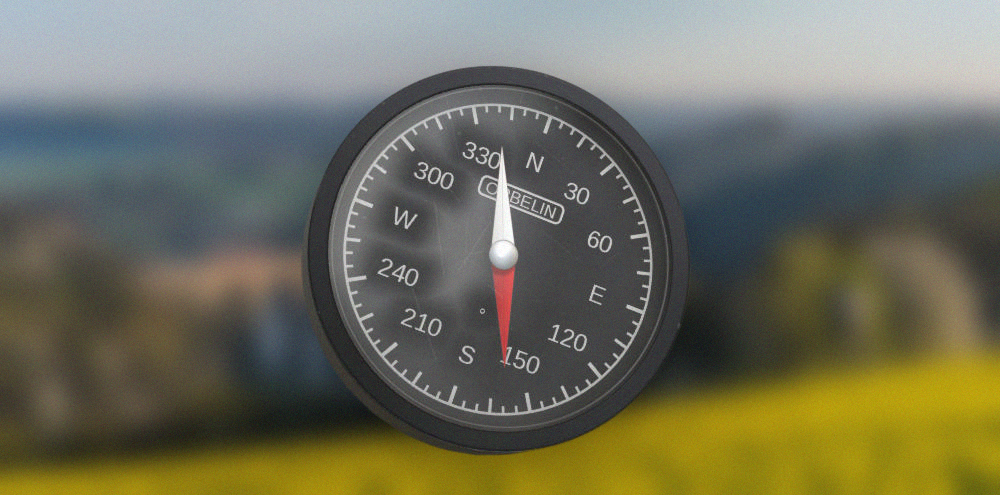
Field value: 160 °
